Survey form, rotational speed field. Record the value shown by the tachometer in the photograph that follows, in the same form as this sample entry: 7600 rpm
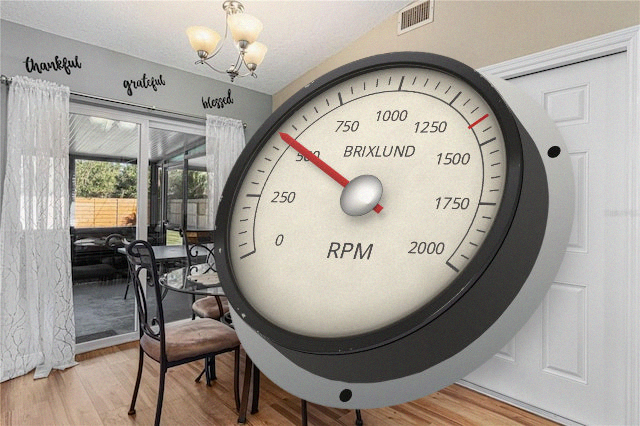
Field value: 500 rpm
